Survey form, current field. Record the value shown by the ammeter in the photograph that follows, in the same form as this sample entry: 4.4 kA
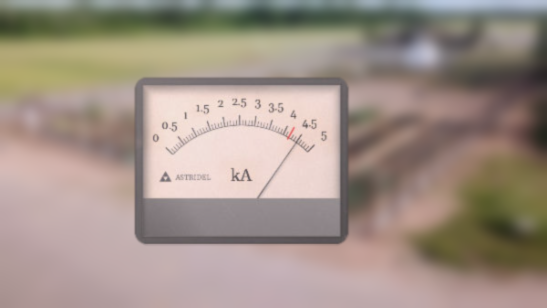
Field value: 4.5 kA
